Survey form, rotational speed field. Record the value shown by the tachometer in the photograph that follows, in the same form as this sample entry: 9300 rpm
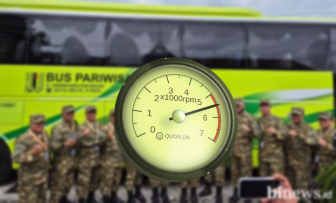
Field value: 5500 rpm
